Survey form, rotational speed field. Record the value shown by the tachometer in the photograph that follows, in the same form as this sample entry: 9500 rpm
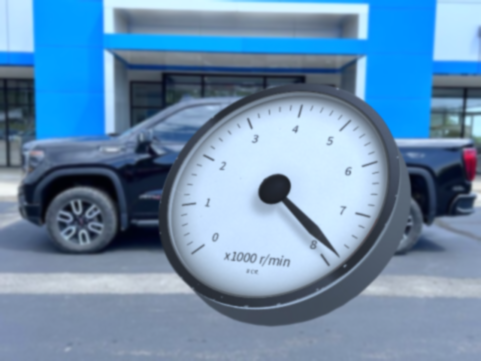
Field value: 7800 rpm
